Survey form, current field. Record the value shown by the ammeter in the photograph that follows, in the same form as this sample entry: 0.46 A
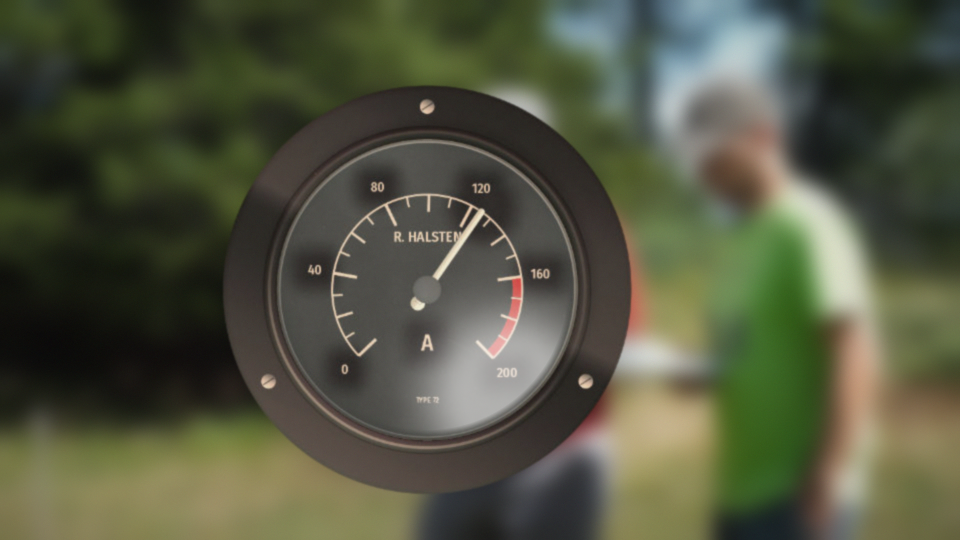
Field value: 125 A
